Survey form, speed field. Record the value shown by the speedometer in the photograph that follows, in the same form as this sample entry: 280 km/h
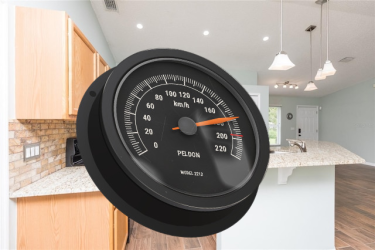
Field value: 180 km/h
